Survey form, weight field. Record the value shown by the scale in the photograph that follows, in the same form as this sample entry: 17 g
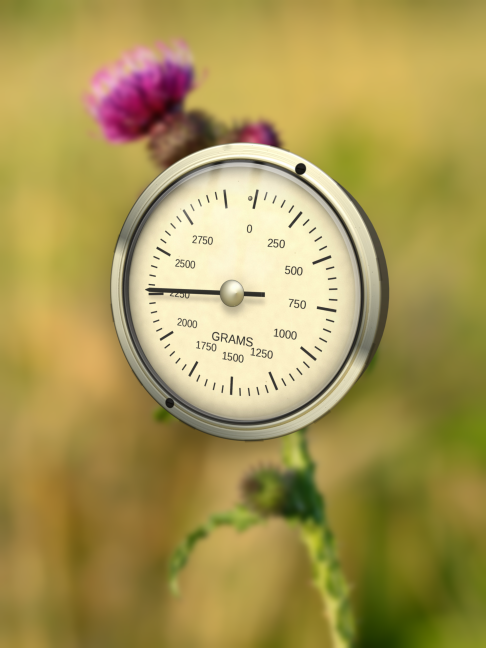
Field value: 2275 g
